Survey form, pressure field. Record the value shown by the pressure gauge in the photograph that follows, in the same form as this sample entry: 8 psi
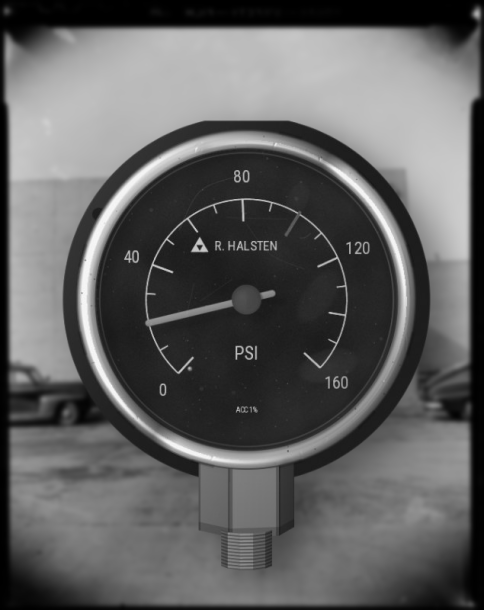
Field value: 20 psi
